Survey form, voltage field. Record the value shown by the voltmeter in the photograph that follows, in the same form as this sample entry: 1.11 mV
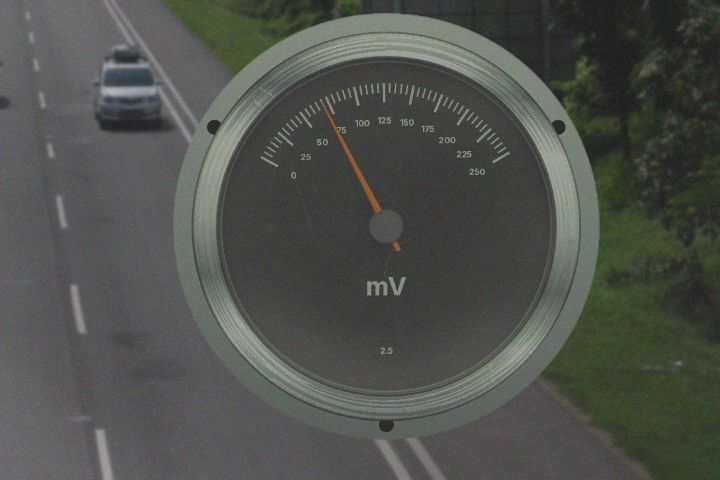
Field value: 70 mV
